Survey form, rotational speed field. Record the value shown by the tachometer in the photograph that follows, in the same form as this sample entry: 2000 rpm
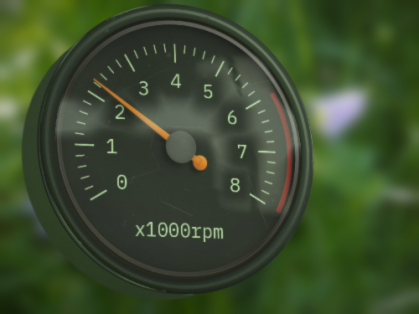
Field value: 2200 rpm
